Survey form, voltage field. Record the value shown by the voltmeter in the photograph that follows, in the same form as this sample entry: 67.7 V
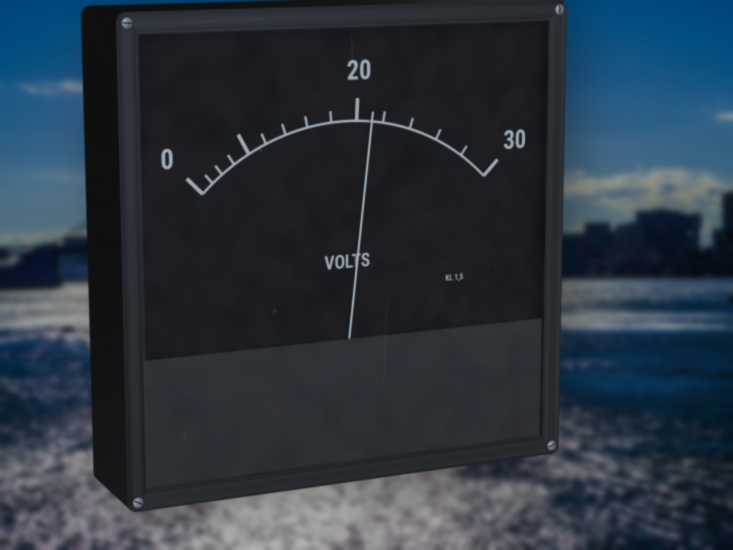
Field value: 21 V
